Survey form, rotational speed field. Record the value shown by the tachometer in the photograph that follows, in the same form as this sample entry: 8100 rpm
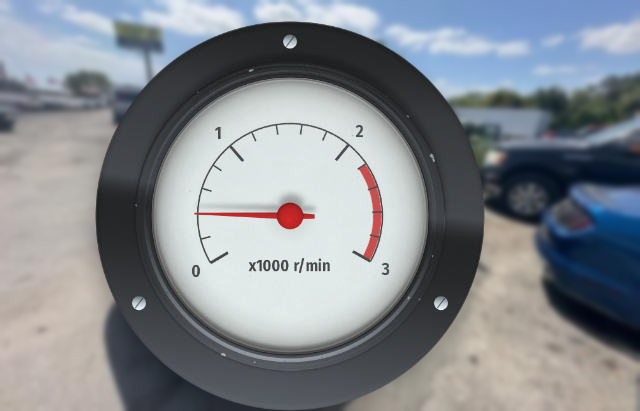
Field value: 400 rpm
